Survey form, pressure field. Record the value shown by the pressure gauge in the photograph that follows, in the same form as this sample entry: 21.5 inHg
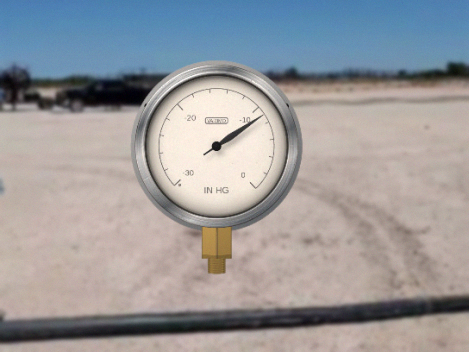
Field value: -9 inHg
